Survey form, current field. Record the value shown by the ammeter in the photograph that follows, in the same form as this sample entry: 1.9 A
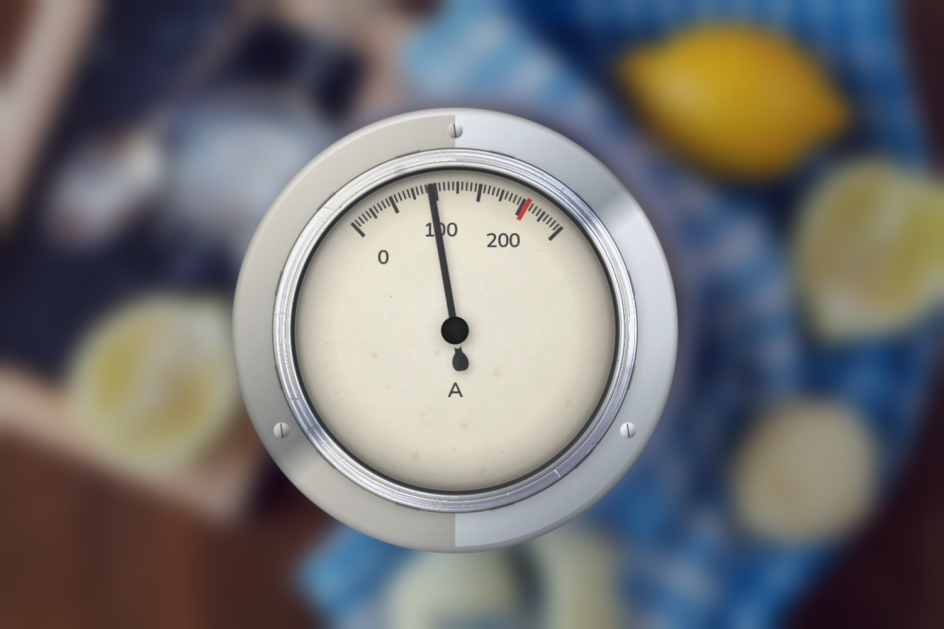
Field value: 95 A
